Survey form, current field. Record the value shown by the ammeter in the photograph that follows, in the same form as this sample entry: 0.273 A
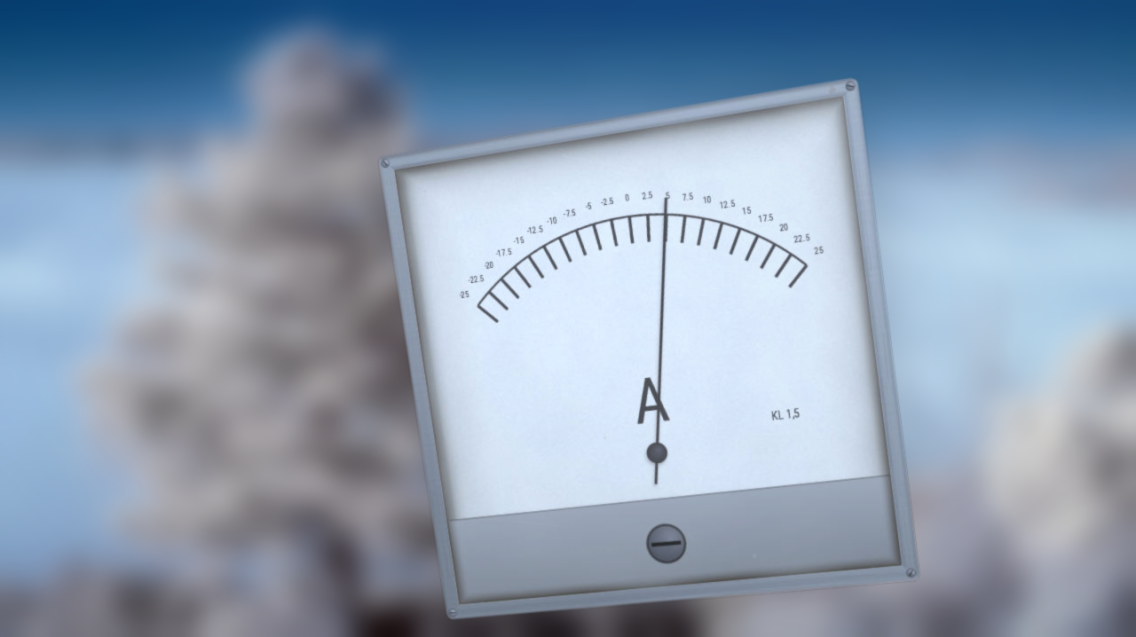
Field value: 5 A
